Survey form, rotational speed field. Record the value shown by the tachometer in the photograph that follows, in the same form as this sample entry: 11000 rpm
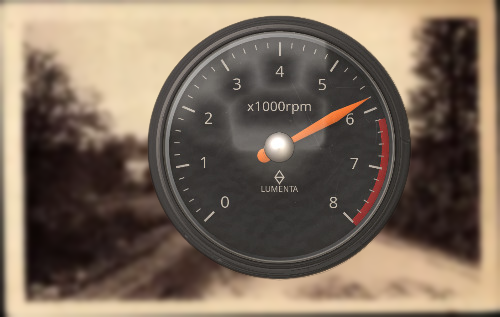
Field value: 5800 rpm
